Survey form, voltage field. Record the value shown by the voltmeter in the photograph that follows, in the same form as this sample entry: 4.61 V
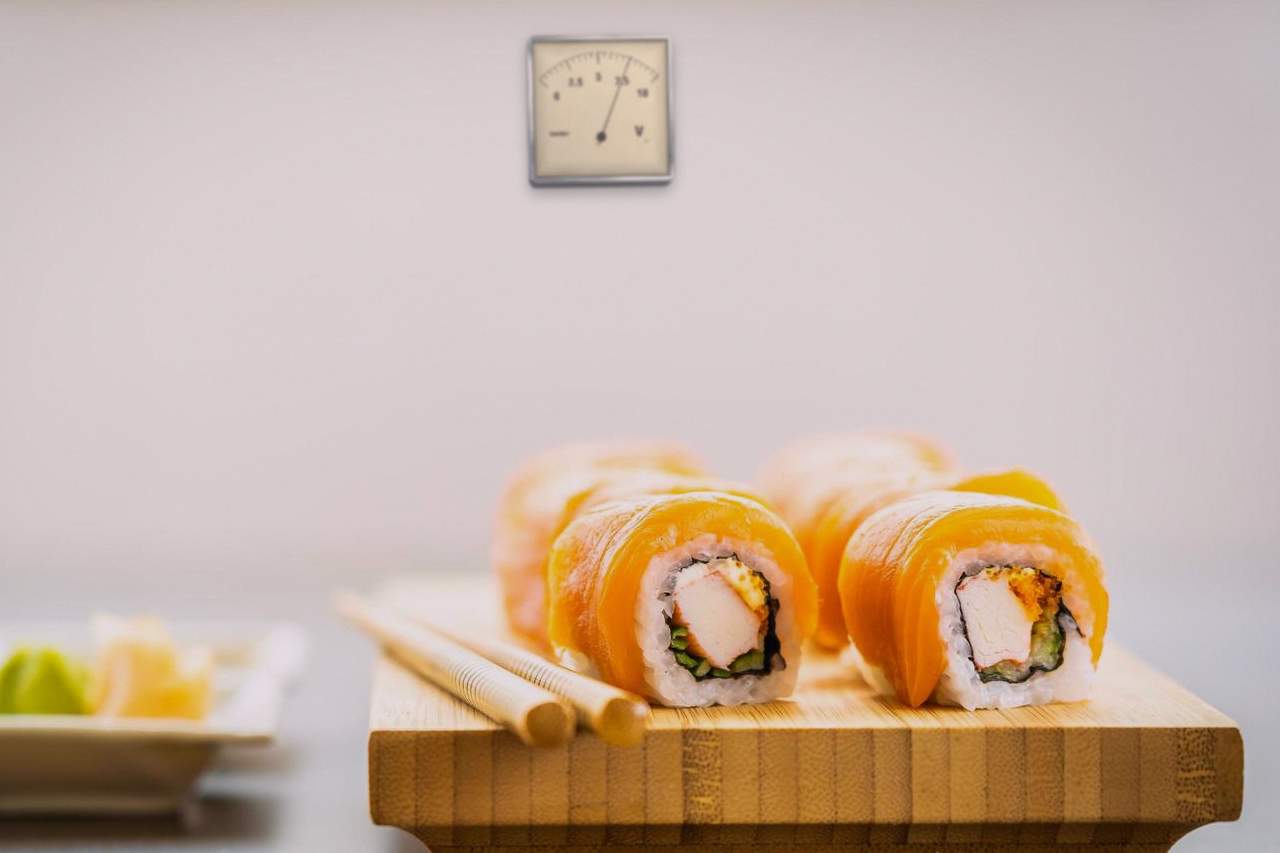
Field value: 7.5 V
